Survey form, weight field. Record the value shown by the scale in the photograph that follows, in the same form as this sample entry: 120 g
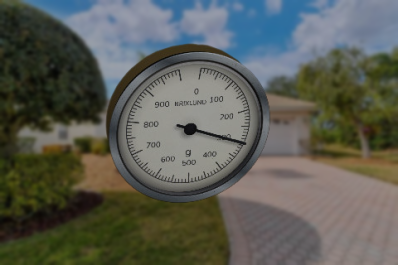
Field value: 300 g
